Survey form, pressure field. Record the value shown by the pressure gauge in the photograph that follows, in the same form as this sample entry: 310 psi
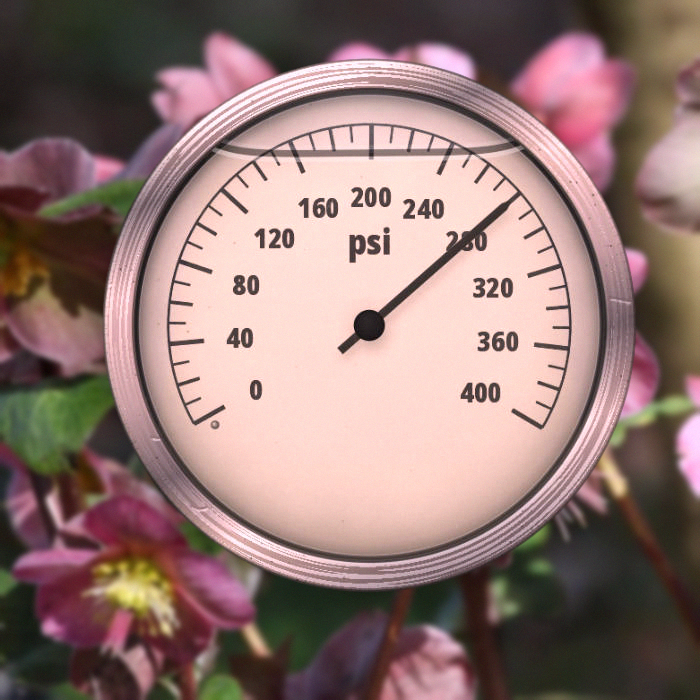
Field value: 280 psi
